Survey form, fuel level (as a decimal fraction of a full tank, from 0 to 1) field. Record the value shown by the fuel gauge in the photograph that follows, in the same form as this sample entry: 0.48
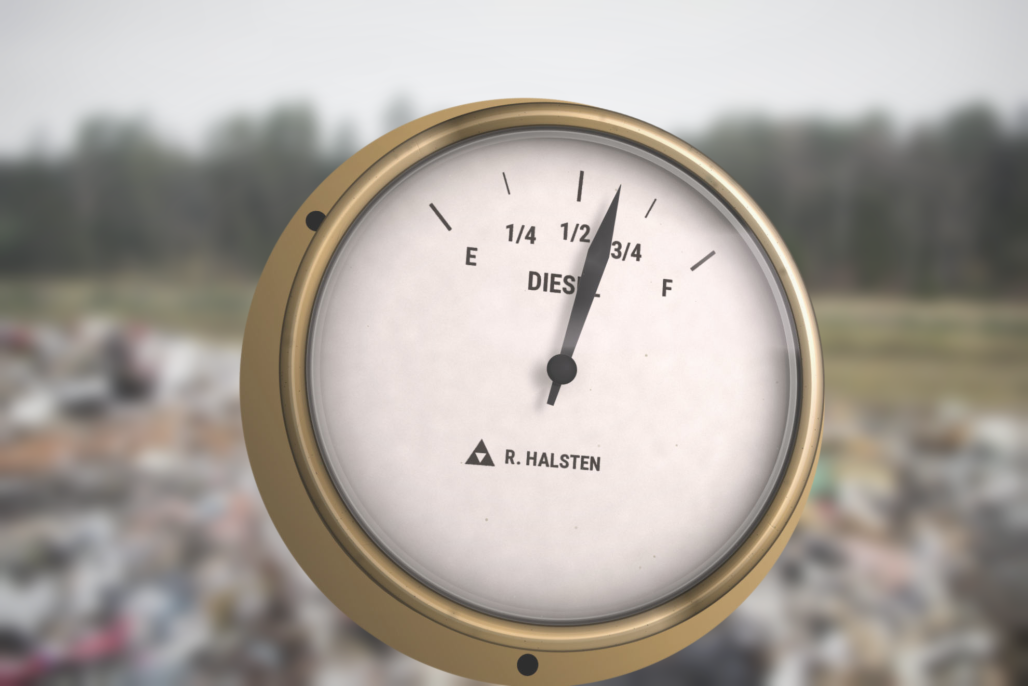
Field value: 0.625
